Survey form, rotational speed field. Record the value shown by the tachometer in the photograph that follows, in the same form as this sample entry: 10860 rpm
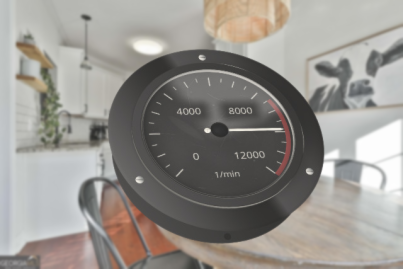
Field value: 10000 rpm
